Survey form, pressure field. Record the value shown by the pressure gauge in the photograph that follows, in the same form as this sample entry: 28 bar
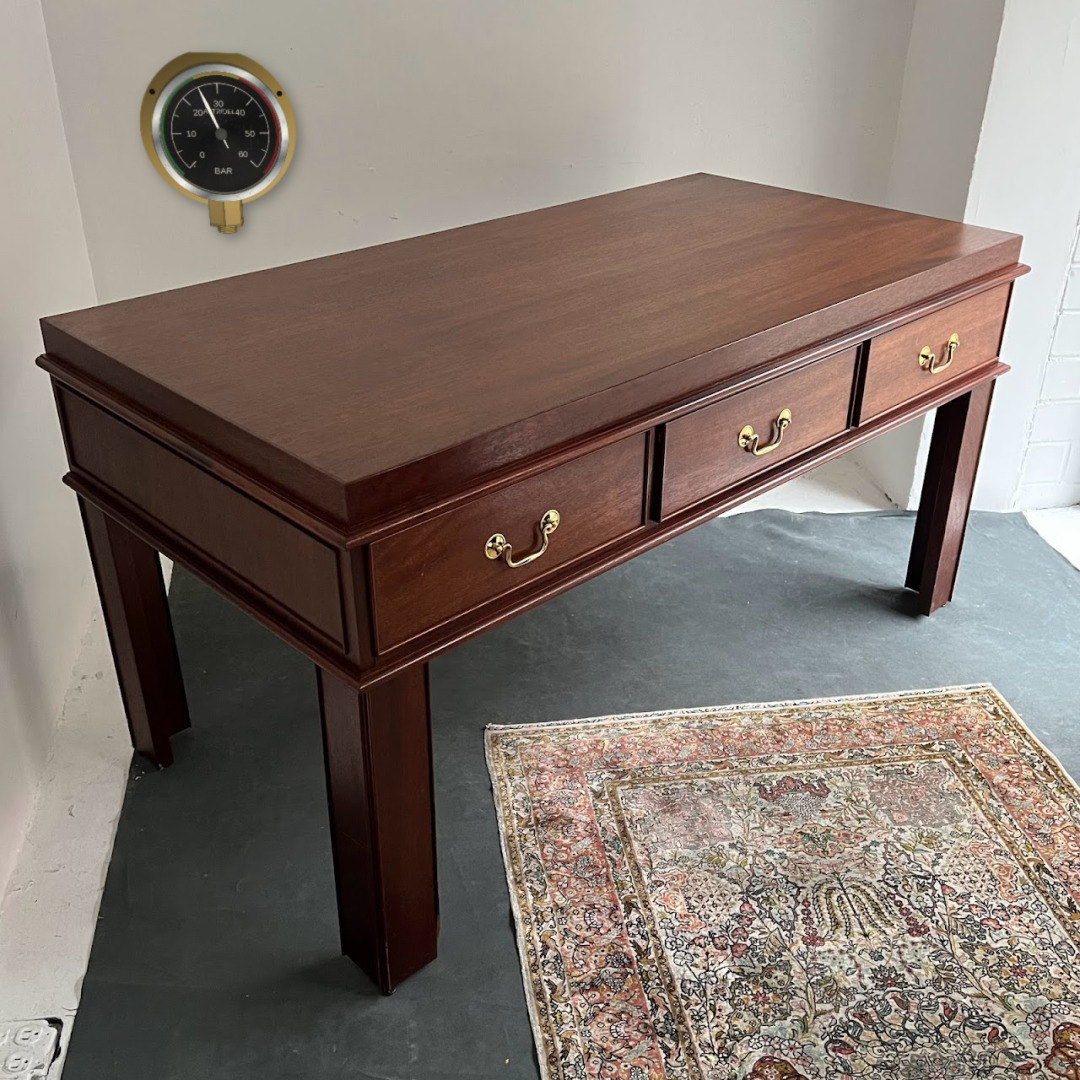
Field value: 25 bar
